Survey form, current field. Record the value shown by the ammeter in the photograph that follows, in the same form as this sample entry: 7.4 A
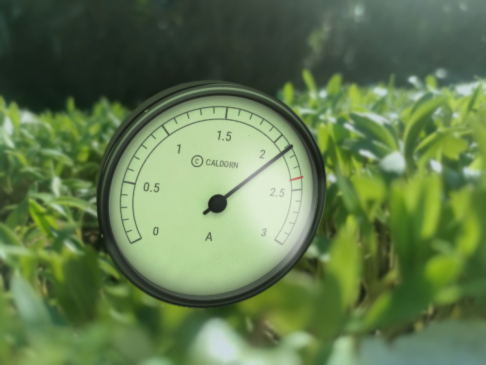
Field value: 2.1 A
